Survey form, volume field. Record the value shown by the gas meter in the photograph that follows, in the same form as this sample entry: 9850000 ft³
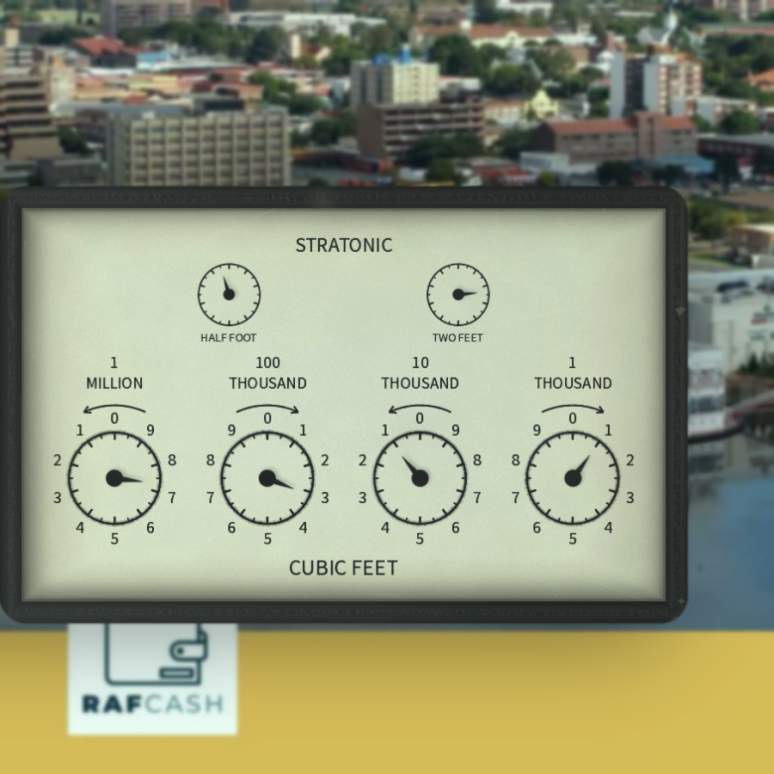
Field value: 731100 ft³
